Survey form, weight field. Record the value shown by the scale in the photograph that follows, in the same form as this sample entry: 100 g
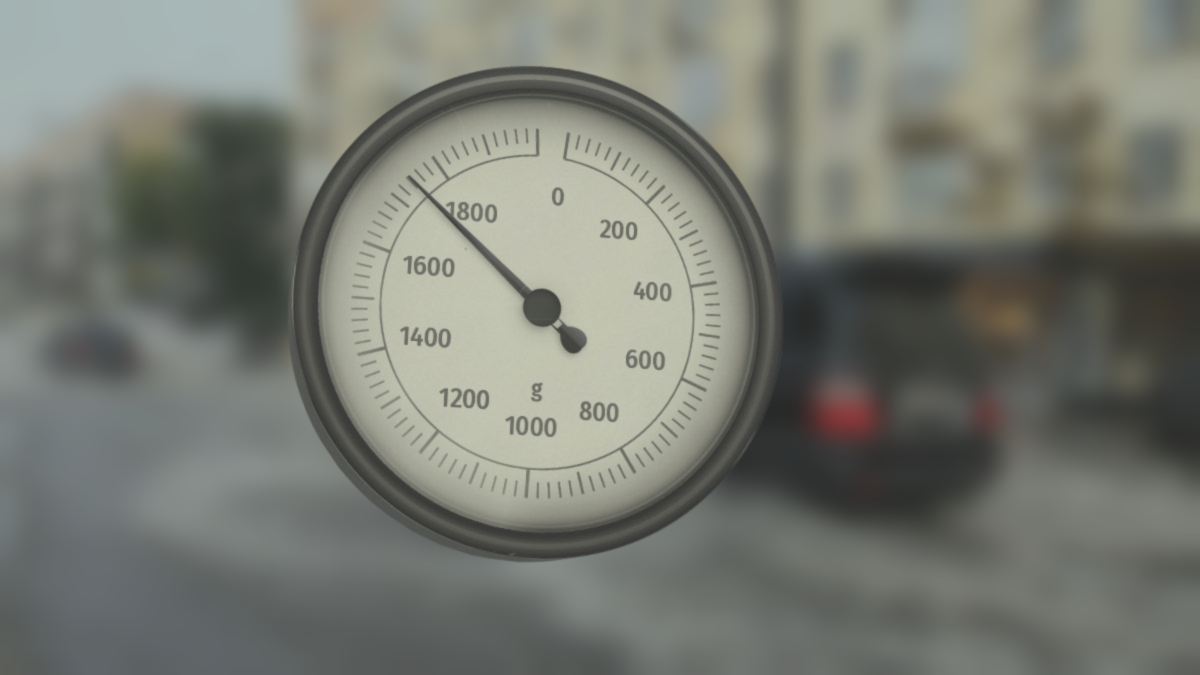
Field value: 1740 g
